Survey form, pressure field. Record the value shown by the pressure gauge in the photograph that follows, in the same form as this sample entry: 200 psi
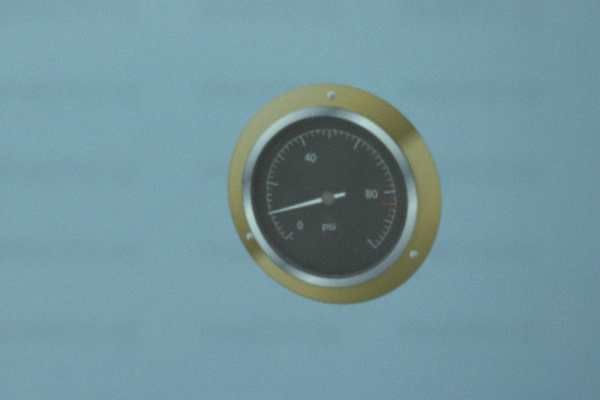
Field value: 10 psi
